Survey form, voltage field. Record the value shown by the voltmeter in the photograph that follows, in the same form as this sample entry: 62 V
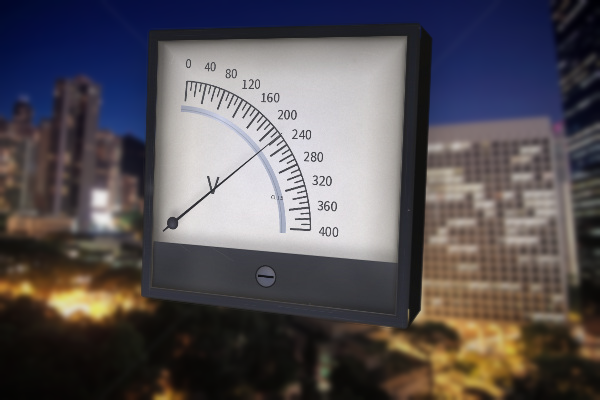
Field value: 220 V
